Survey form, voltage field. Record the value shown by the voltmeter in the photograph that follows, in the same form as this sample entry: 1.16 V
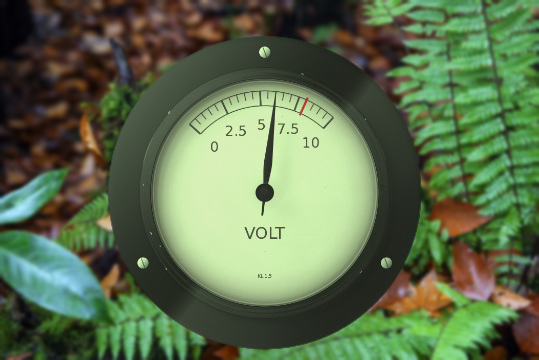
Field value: 6 V
